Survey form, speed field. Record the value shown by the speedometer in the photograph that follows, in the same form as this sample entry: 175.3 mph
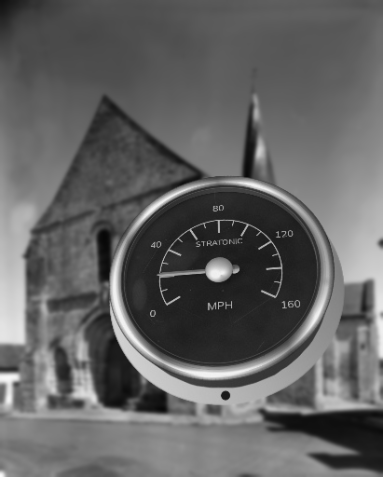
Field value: 20 mph
